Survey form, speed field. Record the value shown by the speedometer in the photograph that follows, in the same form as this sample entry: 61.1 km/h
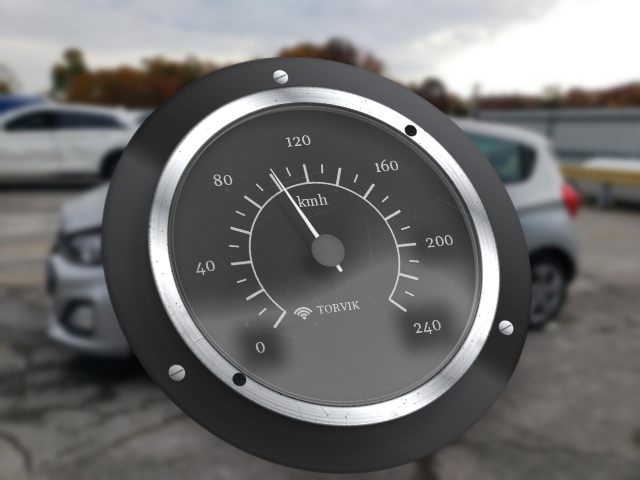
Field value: 100 km/h
